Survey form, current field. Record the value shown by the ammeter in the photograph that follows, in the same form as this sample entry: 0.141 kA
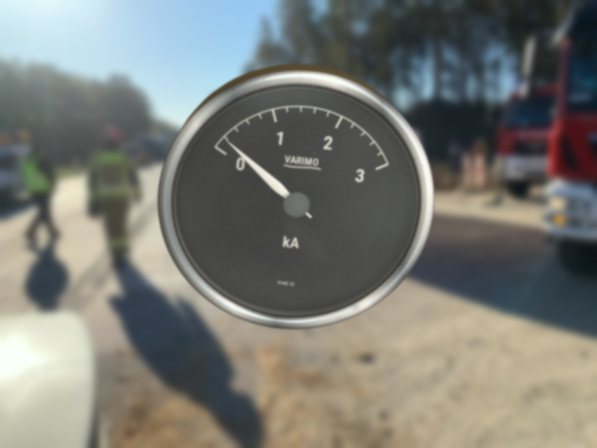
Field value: 0.2 kA
